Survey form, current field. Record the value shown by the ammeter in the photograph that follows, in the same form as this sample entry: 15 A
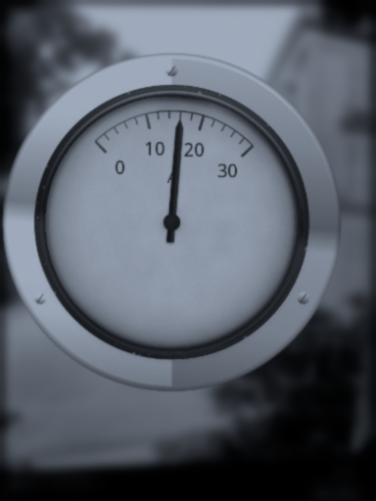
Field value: 16 A
